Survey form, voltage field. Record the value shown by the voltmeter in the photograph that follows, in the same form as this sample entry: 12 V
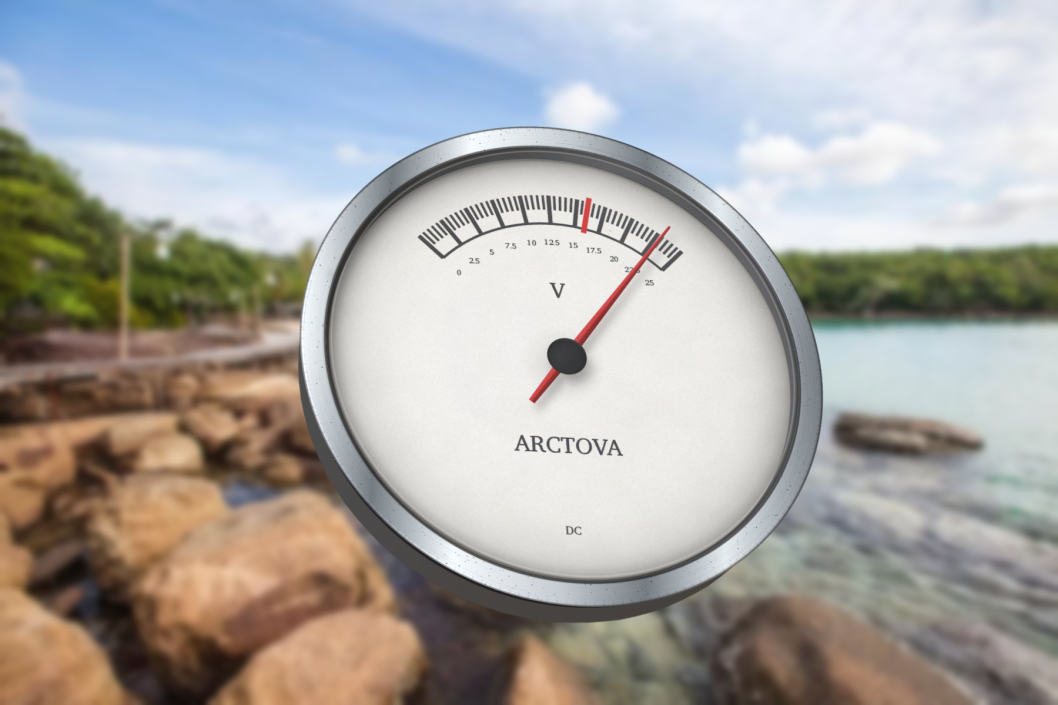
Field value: 23 V
